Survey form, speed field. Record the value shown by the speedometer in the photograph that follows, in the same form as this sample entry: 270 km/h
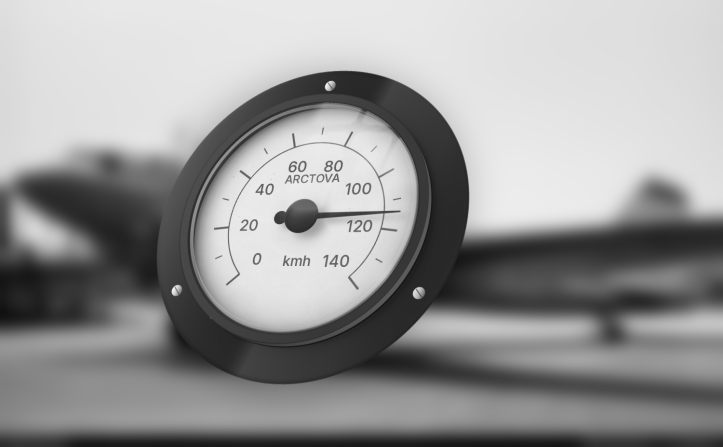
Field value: 115 km/h
